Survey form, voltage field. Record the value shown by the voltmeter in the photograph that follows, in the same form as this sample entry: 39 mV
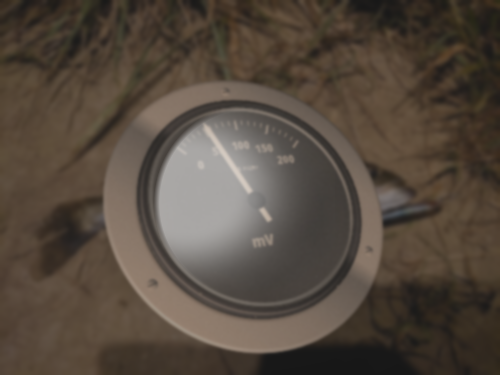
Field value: 50 mV
